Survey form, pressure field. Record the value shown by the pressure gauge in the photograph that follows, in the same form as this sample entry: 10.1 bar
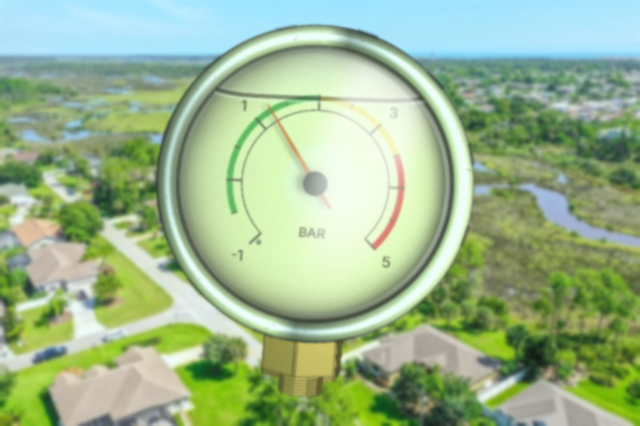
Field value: 1.25 bar
